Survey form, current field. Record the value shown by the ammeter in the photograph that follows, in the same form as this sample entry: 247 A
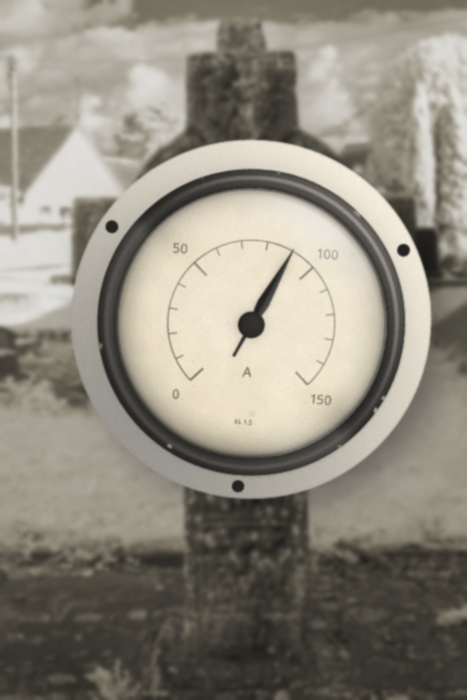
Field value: 90 A
